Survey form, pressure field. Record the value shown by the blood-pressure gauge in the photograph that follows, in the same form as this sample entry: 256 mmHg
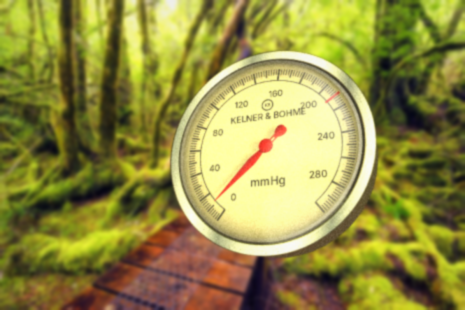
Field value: 10 mmHg
